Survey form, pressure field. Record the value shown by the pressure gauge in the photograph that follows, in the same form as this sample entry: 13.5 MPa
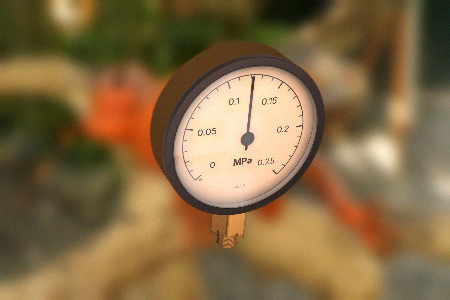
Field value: 0.12 MPa
